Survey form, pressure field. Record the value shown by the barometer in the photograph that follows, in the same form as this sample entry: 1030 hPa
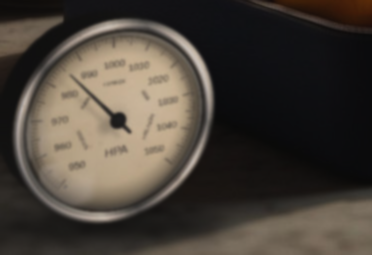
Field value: 985 hPa
